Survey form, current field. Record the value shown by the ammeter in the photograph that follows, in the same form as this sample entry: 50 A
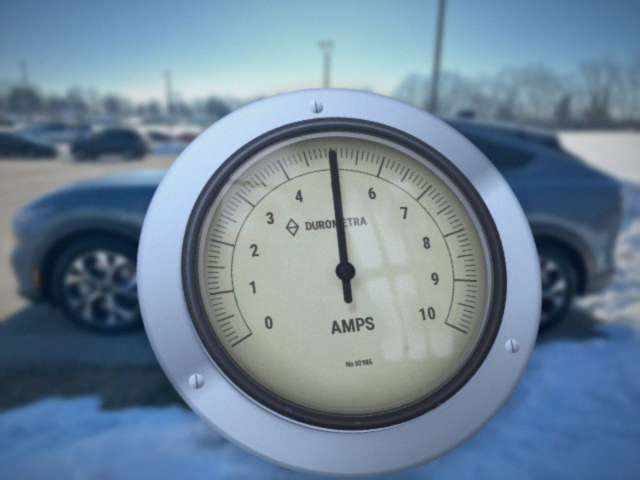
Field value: 5 A
